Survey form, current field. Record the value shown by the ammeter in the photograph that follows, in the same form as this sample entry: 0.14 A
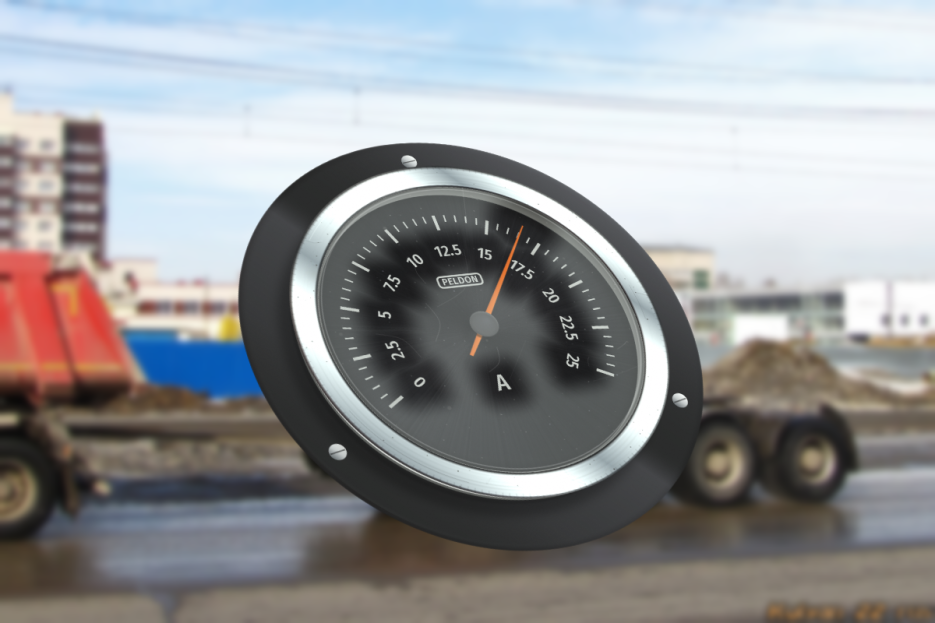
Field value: 16.5 A
